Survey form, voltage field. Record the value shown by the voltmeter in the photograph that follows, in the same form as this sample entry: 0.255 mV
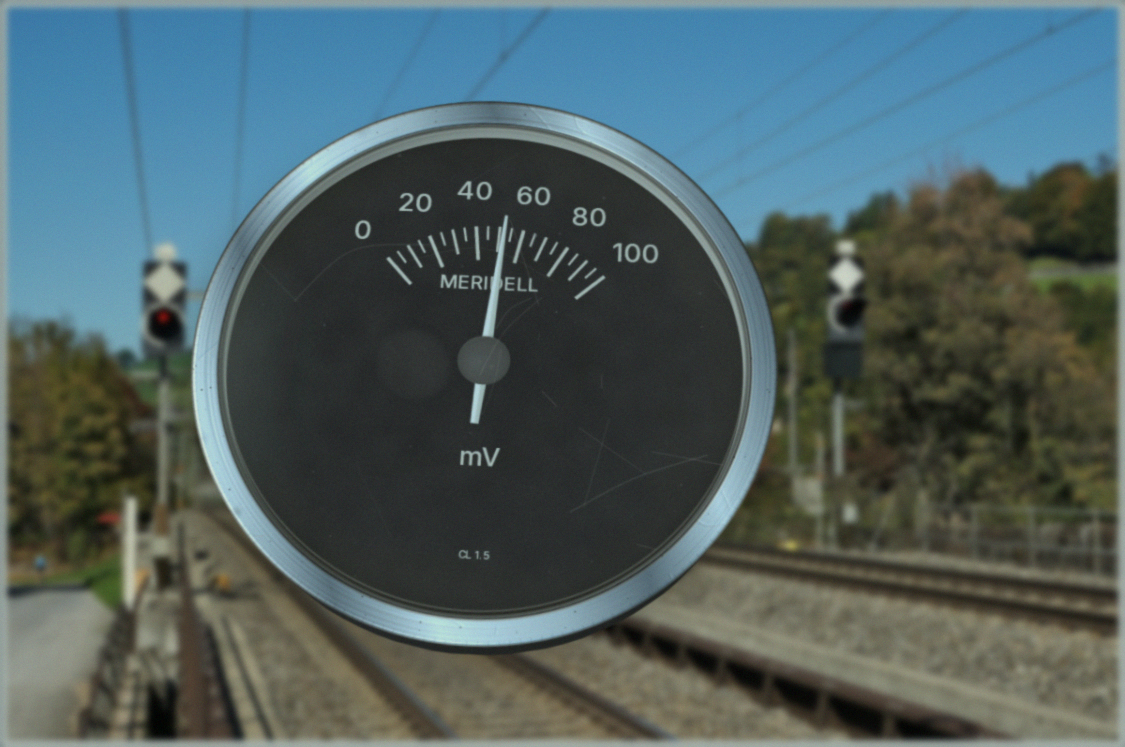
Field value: 52.5 mV
